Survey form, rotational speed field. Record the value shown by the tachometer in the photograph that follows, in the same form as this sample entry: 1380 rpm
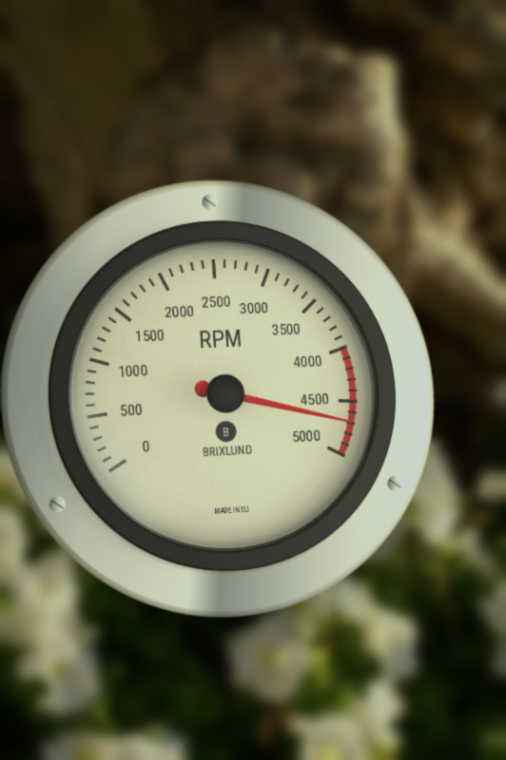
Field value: 4700 rpm
